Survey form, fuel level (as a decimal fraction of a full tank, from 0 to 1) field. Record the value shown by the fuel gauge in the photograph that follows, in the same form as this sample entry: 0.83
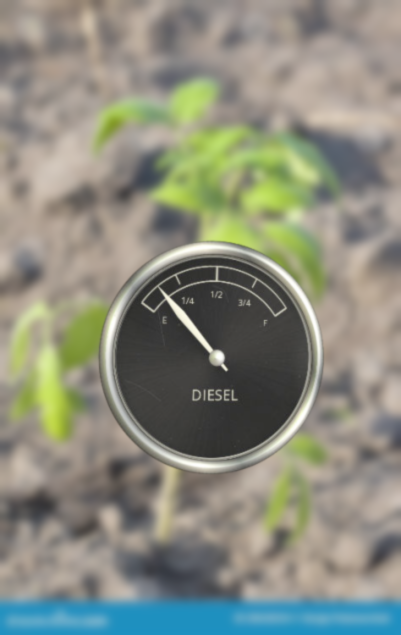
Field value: 0.125
